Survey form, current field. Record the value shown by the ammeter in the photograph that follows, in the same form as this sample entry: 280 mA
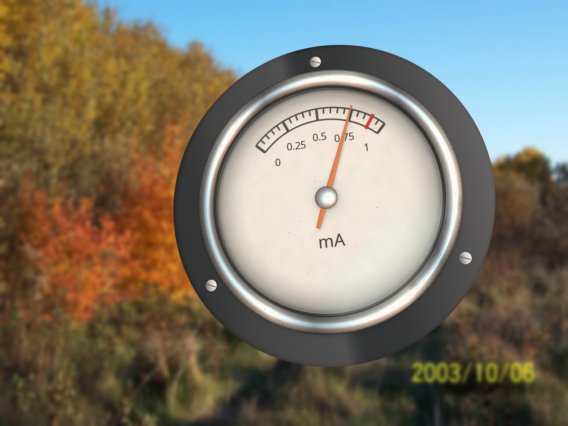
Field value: 0.75 mA
